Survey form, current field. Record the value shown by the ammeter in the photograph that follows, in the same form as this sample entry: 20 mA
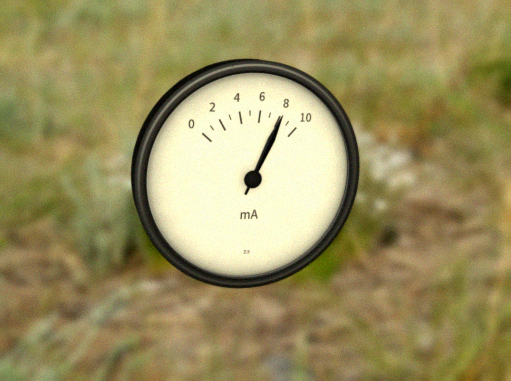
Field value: 8 mA
